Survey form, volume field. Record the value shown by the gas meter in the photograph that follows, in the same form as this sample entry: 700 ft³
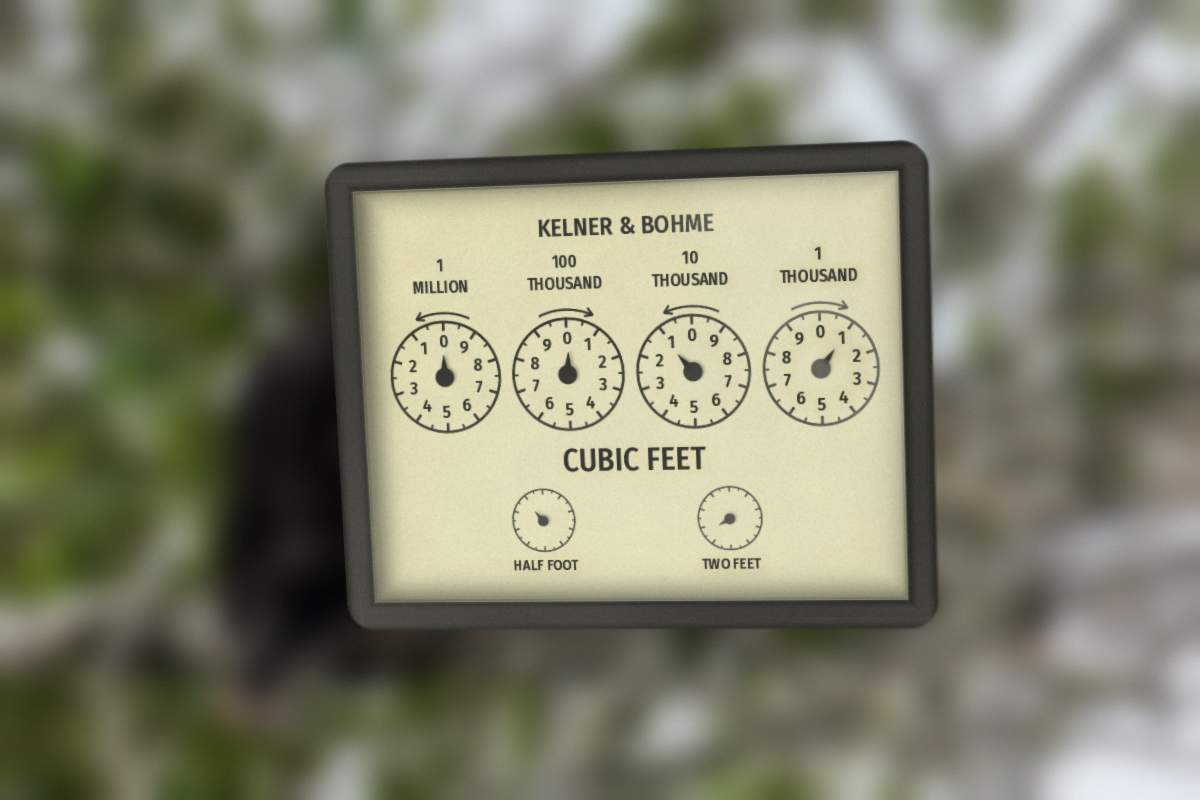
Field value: 1100 ft³
